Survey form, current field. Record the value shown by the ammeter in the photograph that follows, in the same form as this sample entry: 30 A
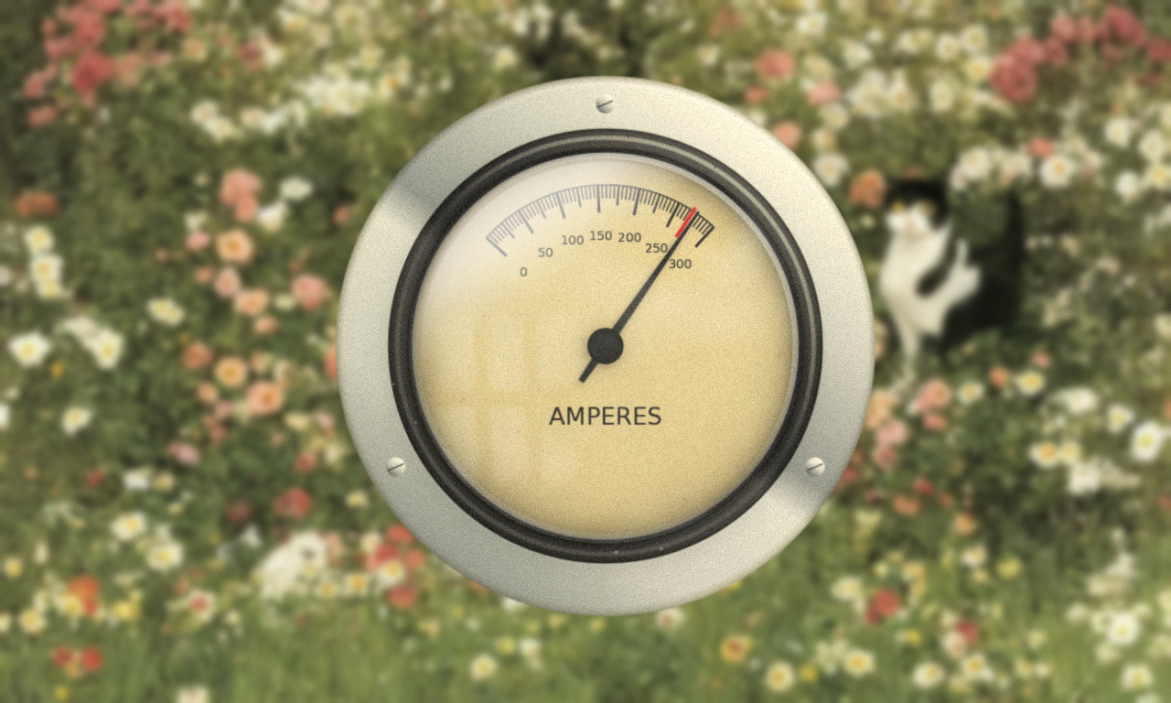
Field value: 275 A
